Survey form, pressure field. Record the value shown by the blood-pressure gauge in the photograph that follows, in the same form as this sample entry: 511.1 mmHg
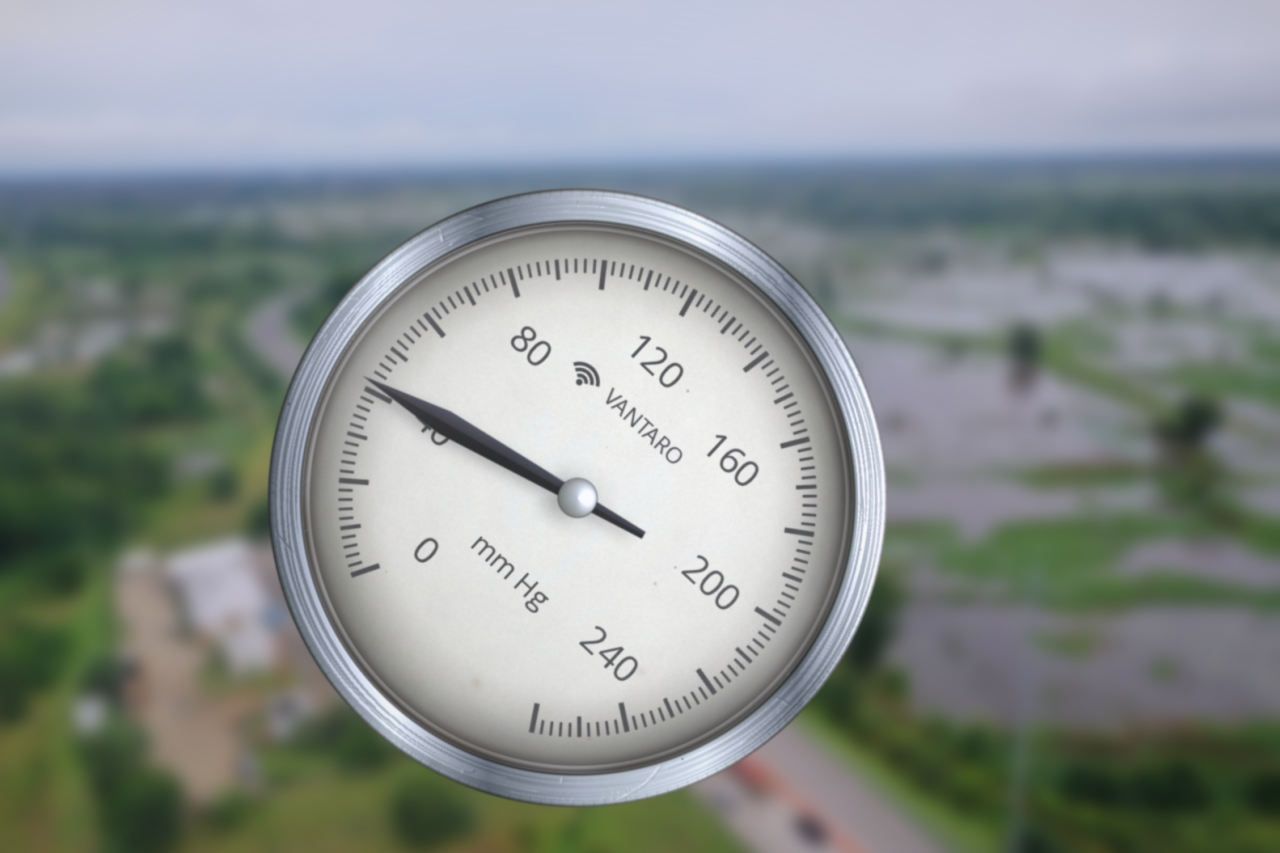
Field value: 42 mmHg
